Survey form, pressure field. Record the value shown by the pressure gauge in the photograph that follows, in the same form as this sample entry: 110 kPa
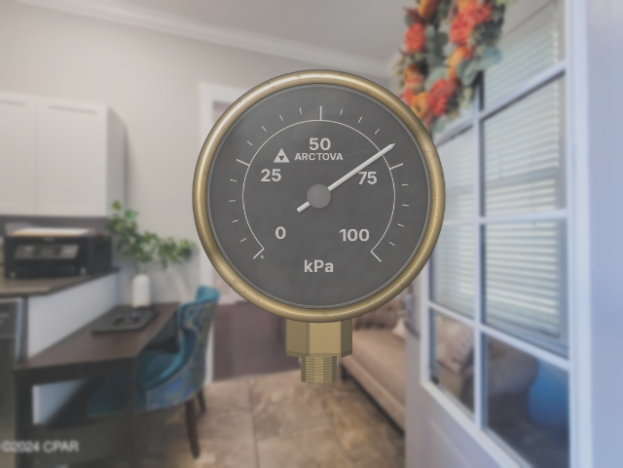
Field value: 70 kPa
